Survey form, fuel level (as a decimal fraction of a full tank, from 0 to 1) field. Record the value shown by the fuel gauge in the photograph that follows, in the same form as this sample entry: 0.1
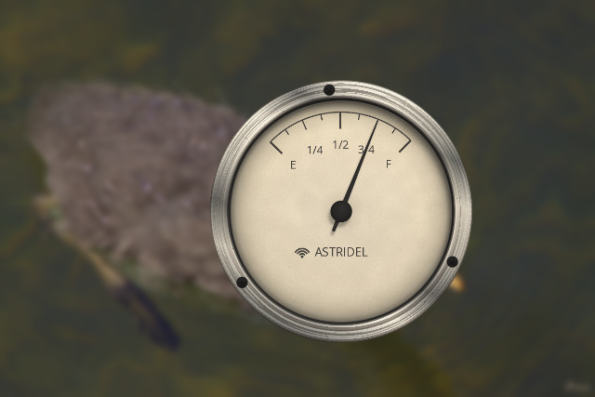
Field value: 0.75
